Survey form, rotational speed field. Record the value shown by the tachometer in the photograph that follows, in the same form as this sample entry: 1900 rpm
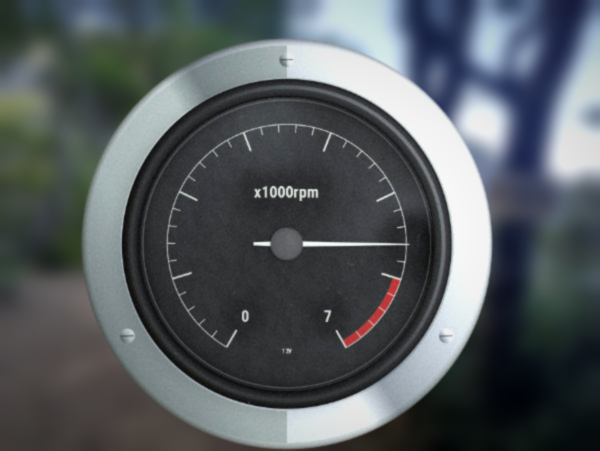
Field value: 5600 rpm
